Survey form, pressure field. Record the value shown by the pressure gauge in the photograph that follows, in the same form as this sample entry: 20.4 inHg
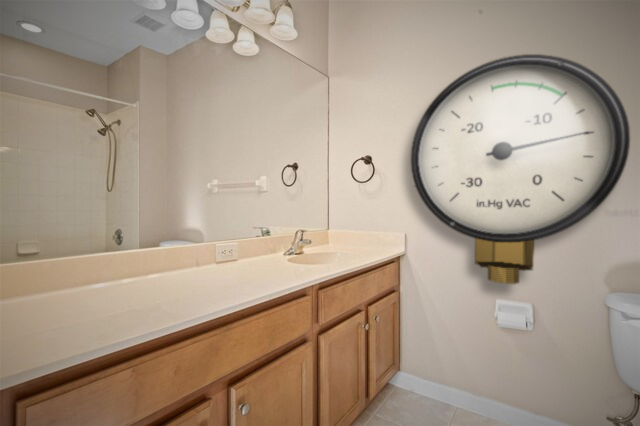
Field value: -6 inHg
